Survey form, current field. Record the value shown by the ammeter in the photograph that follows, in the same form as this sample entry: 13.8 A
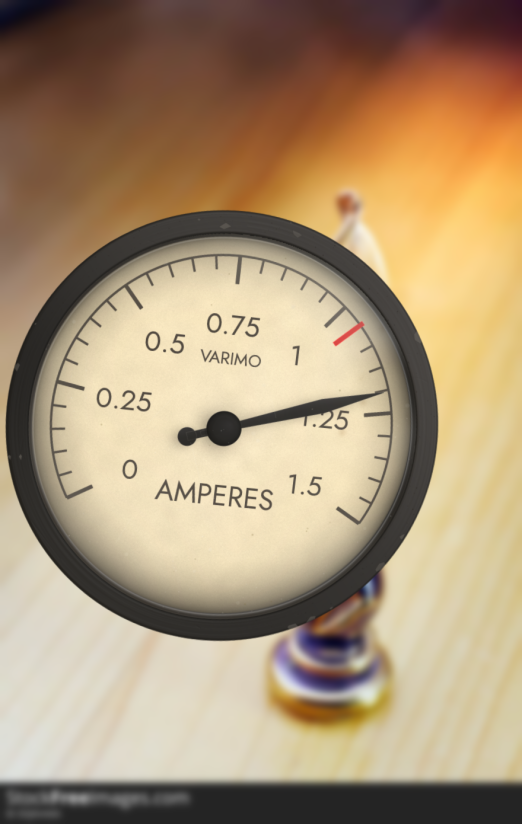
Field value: 1.2 A
